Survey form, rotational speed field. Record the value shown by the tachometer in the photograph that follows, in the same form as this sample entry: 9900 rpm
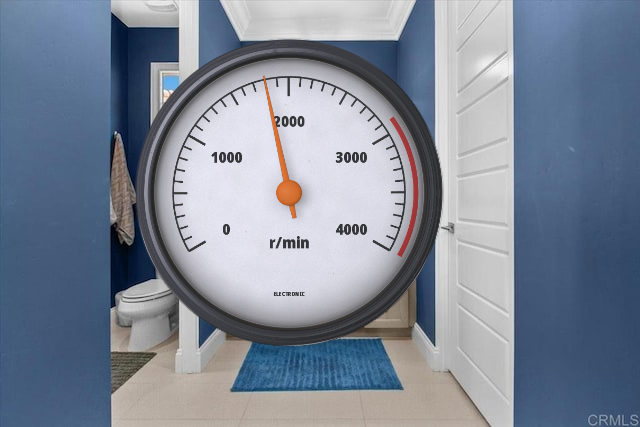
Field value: 1800 rpm
